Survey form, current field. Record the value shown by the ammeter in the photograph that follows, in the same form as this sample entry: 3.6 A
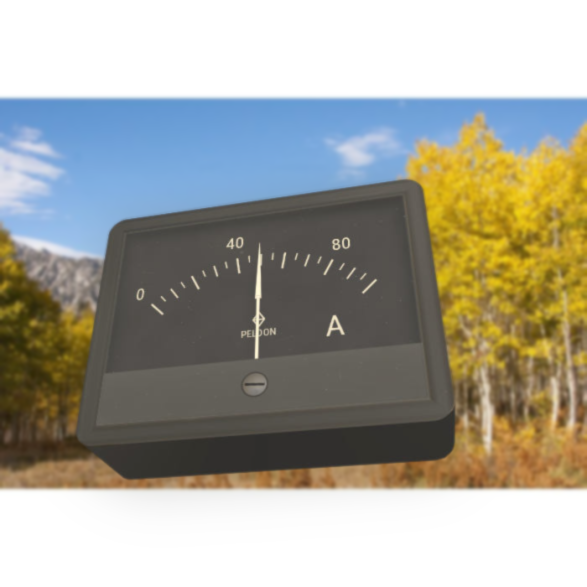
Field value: 50 A
